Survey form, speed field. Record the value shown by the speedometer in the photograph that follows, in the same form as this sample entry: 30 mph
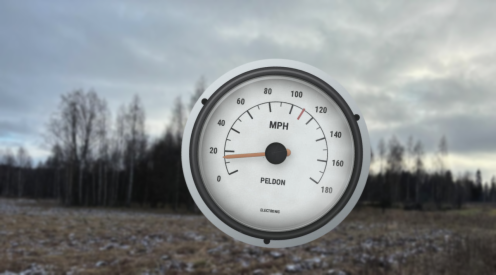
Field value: 15 mph
